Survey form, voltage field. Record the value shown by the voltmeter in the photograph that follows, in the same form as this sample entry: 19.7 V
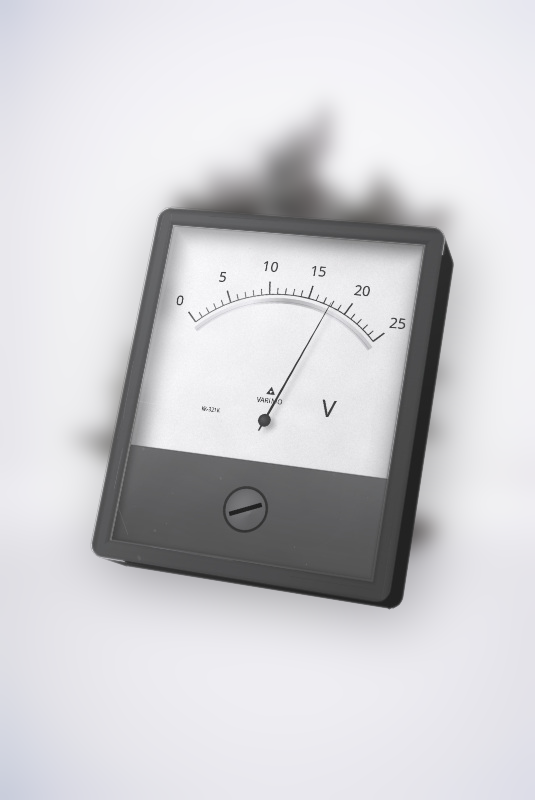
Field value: 18 V
